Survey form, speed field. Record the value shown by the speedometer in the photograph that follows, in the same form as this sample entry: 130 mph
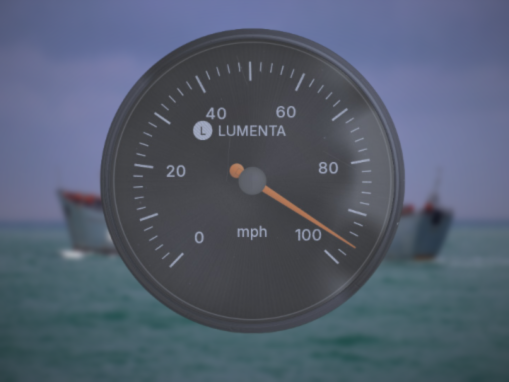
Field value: 96 mph
